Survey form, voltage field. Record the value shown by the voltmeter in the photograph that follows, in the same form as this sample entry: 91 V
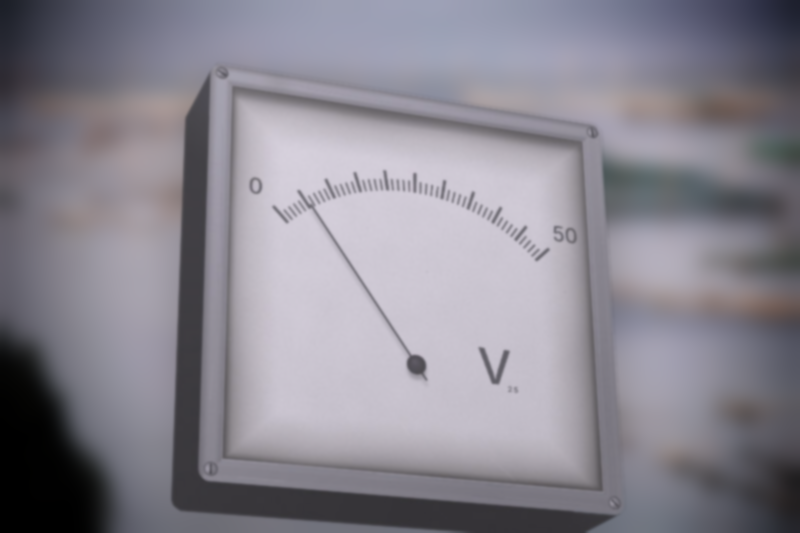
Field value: 5 V
